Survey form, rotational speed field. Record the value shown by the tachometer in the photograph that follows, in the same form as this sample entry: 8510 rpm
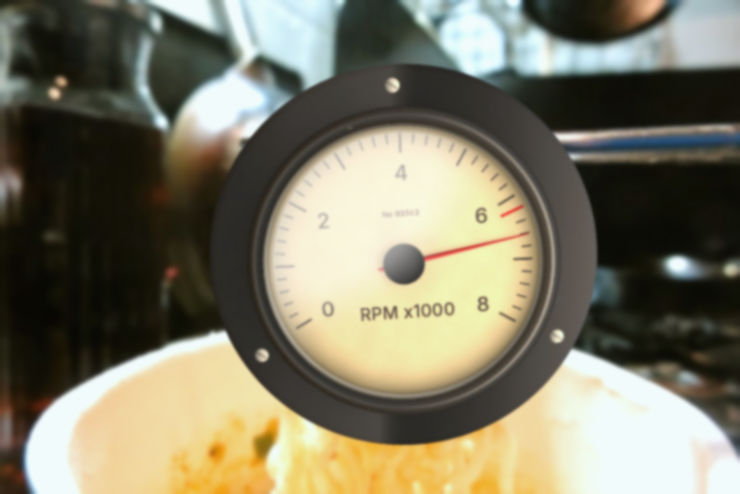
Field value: 6600 rpm
